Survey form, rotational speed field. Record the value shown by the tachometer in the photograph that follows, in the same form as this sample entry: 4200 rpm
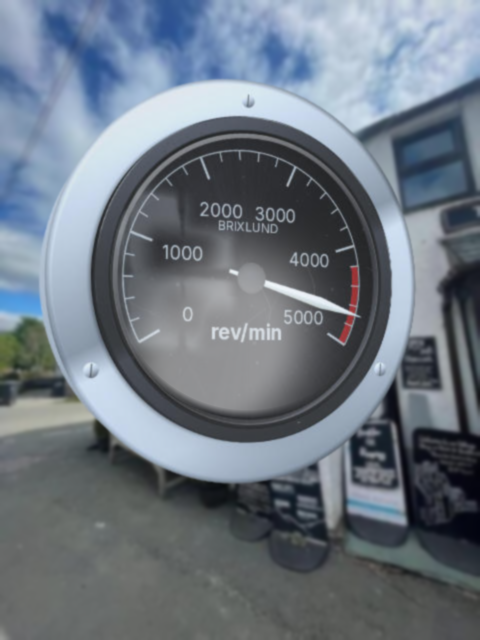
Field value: 4700 rpm
